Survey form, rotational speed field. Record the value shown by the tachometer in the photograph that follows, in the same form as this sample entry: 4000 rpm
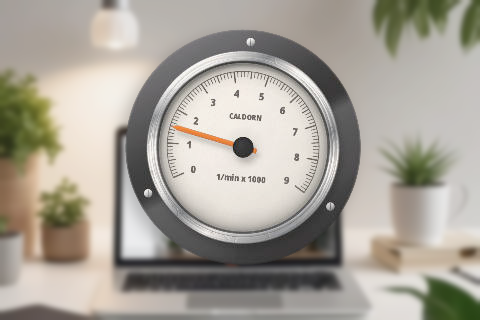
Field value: 1500 rpm
